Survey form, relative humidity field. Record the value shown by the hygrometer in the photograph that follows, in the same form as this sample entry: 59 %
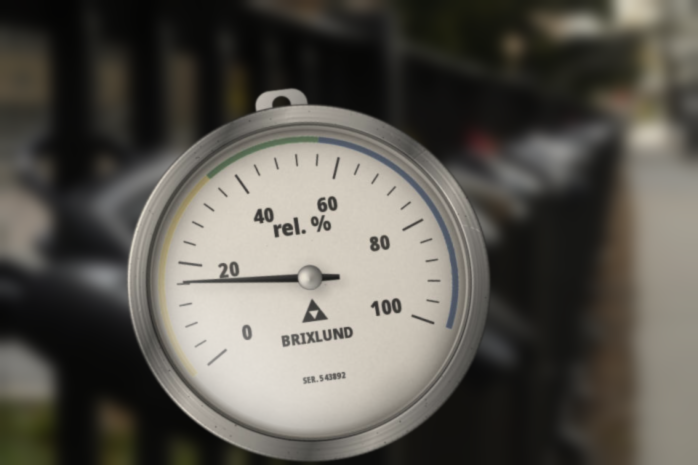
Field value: 16 %
